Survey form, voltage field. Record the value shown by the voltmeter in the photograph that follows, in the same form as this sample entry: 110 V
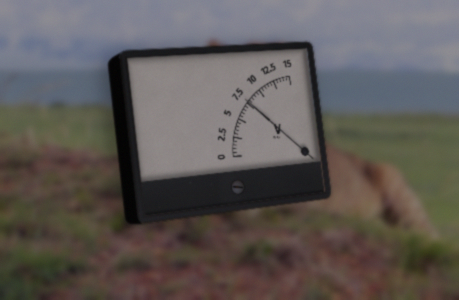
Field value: 7.5 V
